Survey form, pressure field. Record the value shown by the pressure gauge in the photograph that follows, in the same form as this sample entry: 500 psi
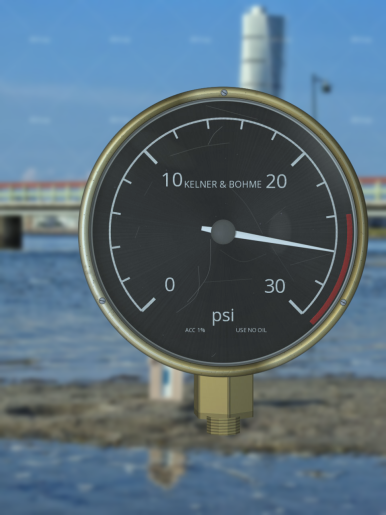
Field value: 26 psi
